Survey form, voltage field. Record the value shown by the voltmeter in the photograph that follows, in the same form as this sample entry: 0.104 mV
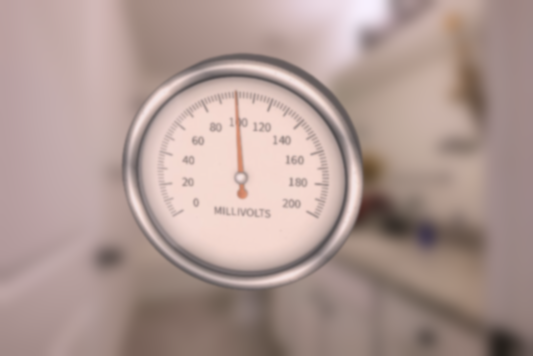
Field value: 100 mV
